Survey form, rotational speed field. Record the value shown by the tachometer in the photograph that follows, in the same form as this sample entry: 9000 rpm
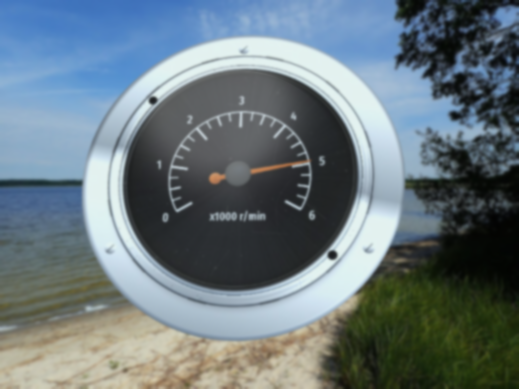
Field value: 5000 rpm
